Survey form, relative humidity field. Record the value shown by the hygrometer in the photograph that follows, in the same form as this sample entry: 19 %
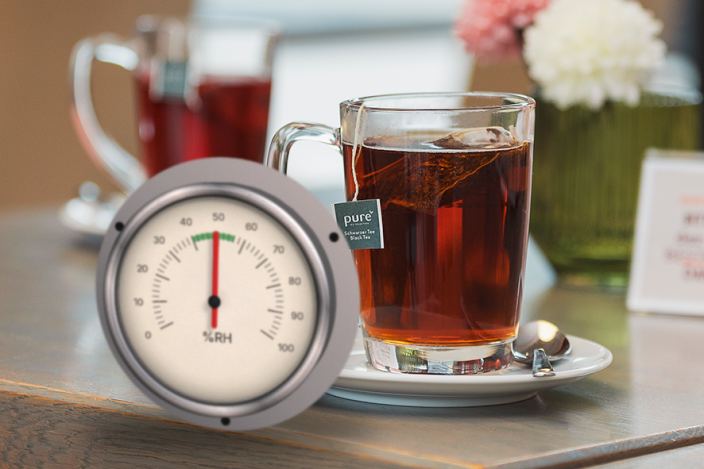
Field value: 50 %
